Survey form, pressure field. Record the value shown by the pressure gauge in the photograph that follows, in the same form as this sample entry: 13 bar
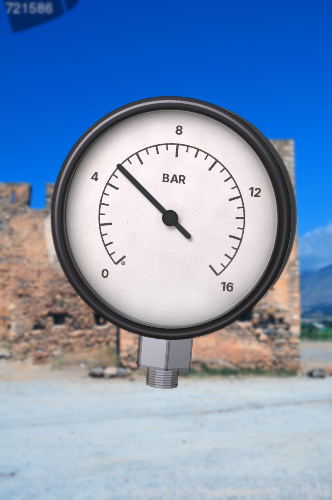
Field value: 5 bar
